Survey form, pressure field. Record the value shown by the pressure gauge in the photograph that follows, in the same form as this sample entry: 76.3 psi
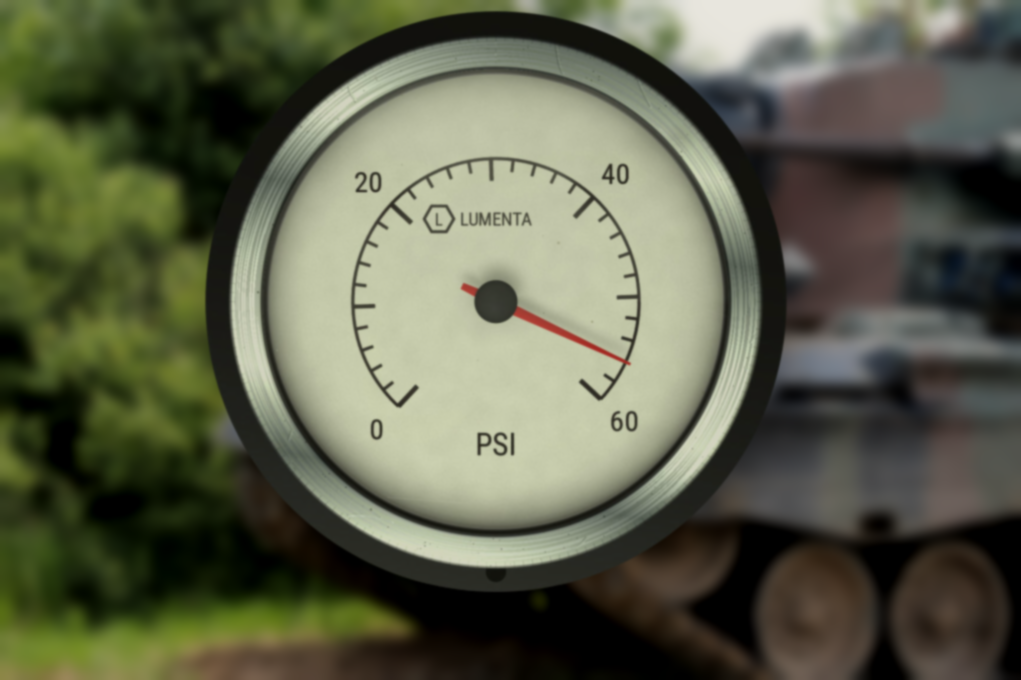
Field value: 56 psi
